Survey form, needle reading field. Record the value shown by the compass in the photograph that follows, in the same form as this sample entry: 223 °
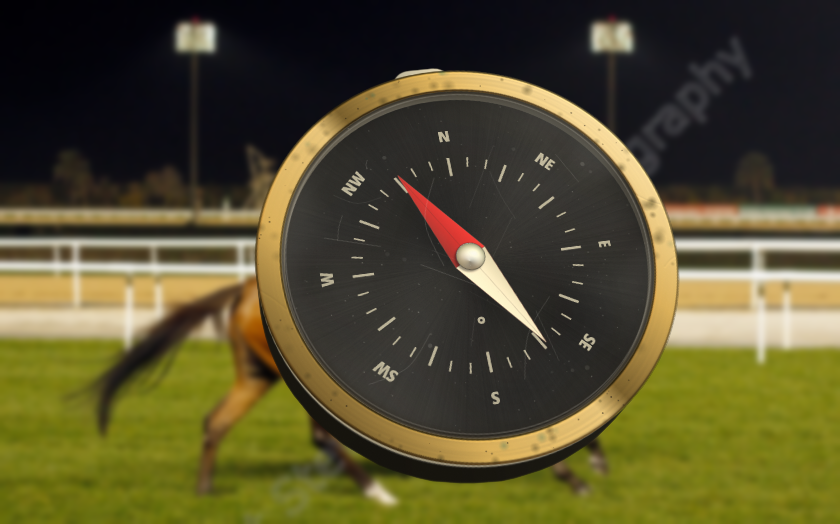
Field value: 330 °
